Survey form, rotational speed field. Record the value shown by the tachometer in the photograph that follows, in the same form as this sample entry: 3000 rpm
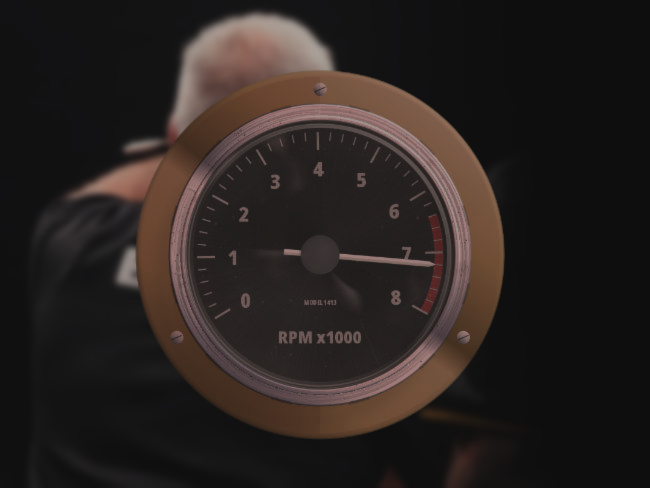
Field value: 7200 rpm
